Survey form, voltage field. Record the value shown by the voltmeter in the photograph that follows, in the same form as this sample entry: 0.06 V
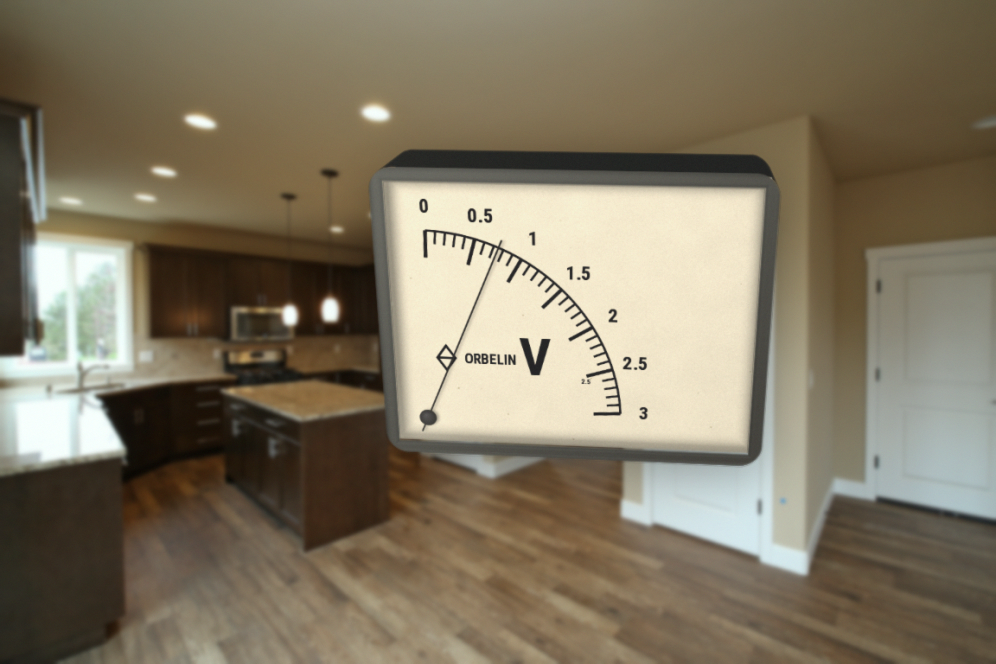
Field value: 0.75 V
